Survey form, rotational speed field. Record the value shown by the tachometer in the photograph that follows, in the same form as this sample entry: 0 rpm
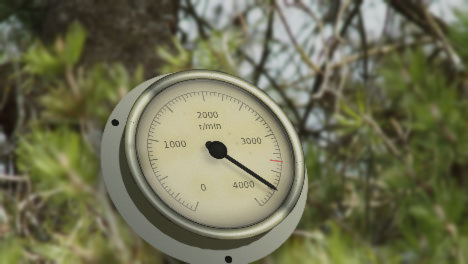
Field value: 3750 rpm
